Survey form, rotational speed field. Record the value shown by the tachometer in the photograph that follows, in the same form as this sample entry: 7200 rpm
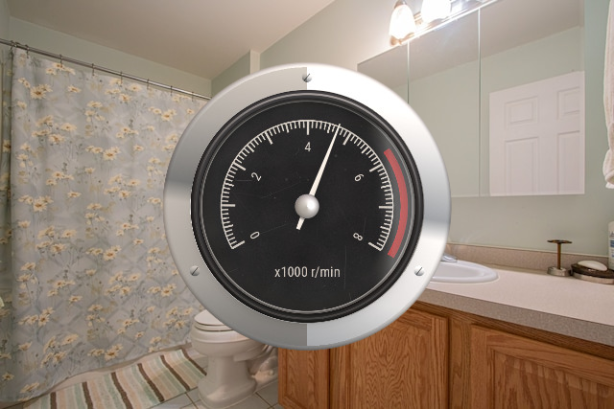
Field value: 4700 rpm
